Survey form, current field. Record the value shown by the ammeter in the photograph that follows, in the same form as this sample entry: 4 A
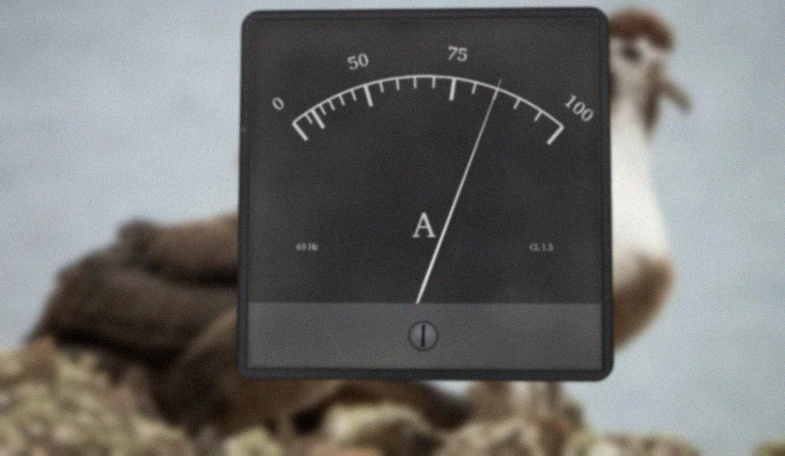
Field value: 85 A
